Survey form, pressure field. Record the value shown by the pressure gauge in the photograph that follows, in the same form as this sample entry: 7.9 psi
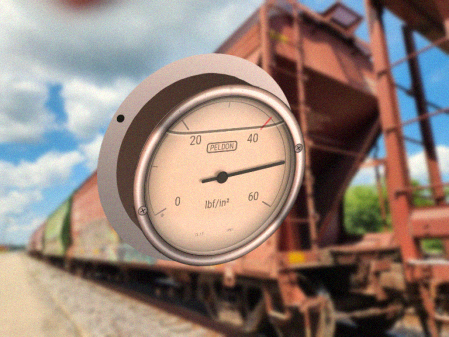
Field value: 50 psi
